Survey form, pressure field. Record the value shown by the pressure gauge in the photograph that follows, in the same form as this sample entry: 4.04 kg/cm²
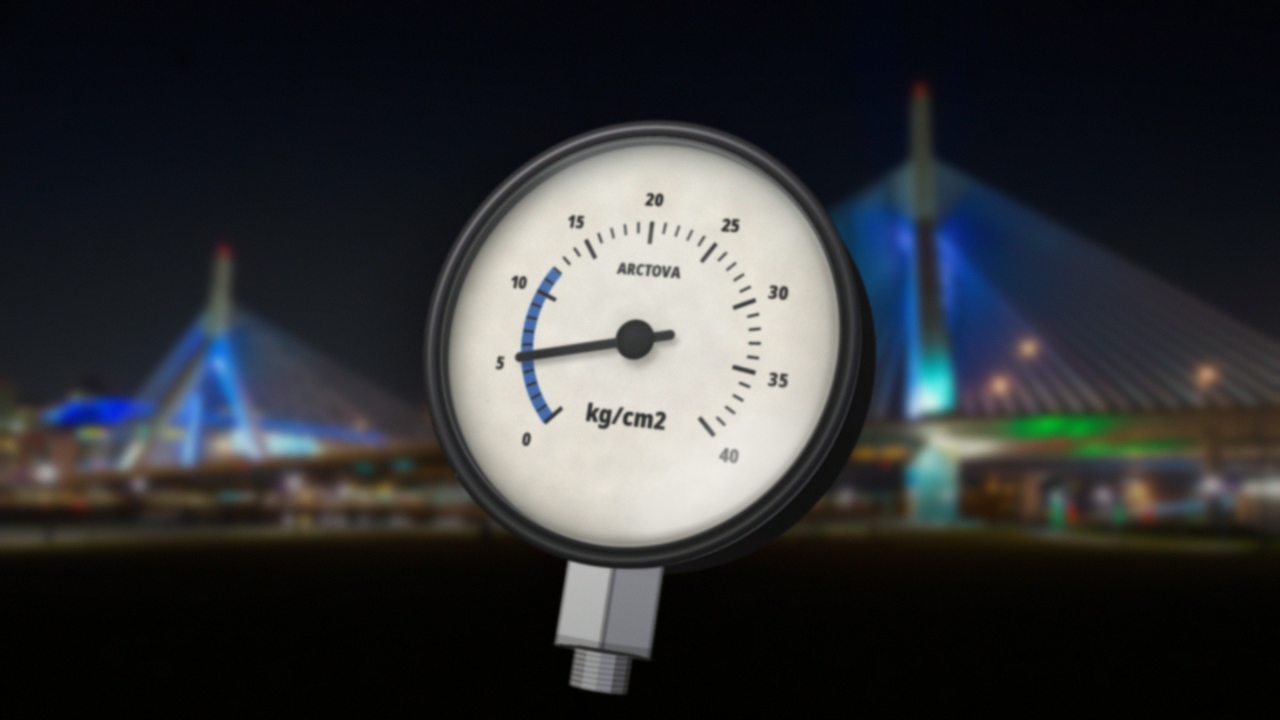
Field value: 5 kg/cm²
